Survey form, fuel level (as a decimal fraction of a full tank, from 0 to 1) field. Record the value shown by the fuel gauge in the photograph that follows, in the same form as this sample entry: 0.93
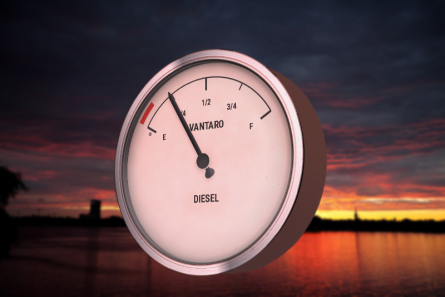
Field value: 0.25
